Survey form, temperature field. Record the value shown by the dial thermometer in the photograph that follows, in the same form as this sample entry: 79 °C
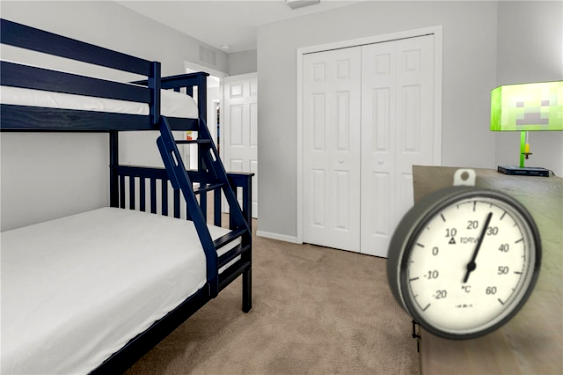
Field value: 25 °C
